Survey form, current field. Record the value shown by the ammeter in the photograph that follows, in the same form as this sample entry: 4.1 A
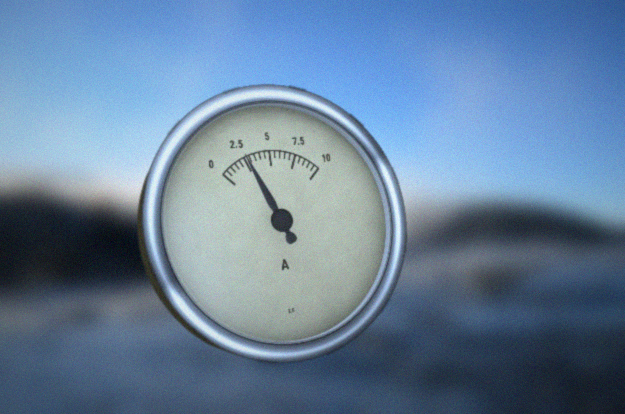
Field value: 2.5 A
